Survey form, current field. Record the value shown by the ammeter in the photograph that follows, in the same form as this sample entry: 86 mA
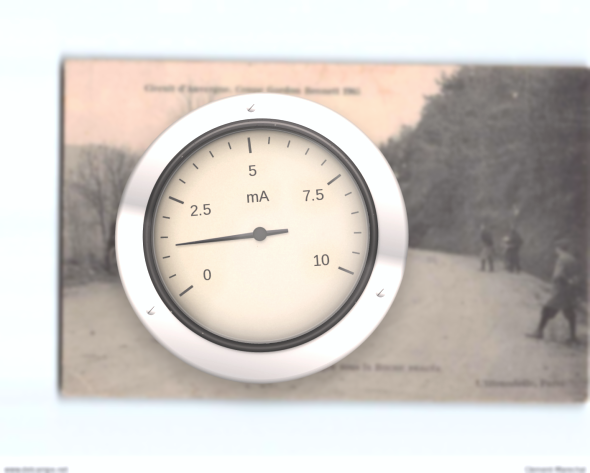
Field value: 1.25 mA
